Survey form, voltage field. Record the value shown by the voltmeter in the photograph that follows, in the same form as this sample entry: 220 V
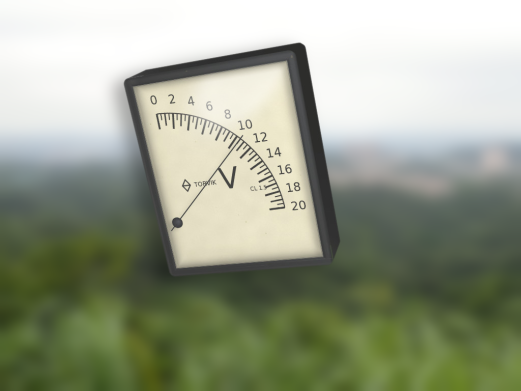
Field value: 10.5 V
